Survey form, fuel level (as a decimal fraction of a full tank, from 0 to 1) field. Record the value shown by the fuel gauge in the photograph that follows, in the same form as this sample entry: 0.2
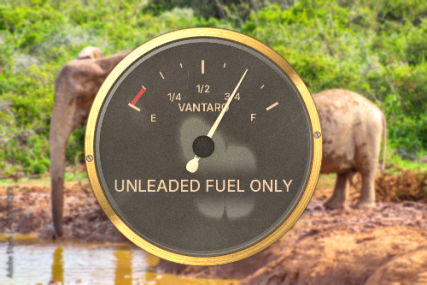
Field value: 0.75
